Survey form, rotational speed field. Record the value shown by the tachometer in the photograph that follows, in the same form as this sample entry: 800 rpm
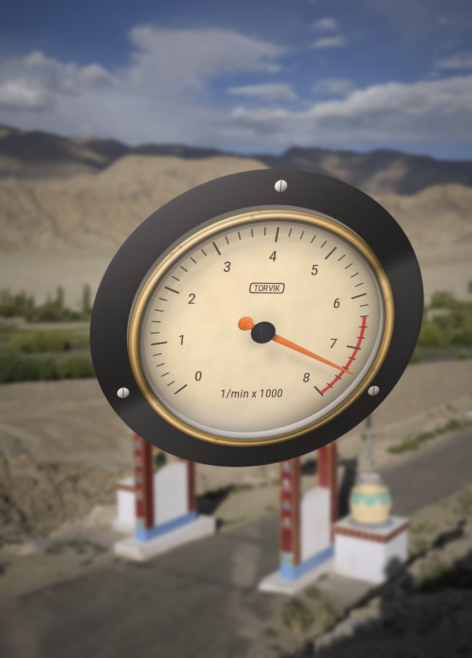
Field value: 7400 rpm
